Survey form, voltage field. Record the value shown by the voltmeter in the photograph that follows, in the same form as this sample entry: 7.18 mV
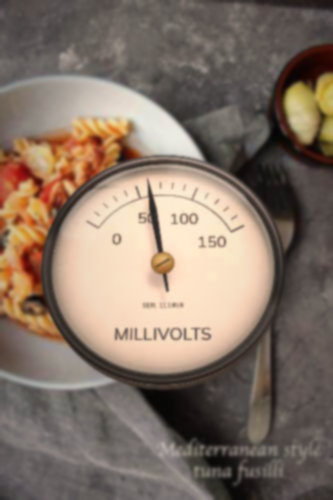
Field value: 60 mV
